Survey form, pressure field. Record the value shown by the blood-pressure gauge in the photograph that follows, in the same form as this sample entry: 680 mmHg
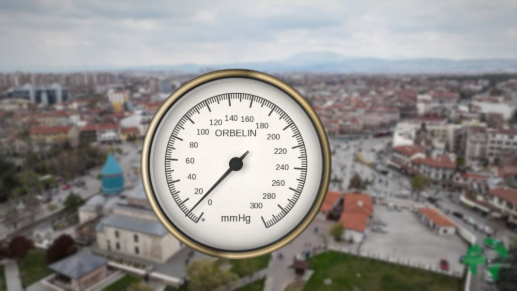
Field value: 10 mmHg
